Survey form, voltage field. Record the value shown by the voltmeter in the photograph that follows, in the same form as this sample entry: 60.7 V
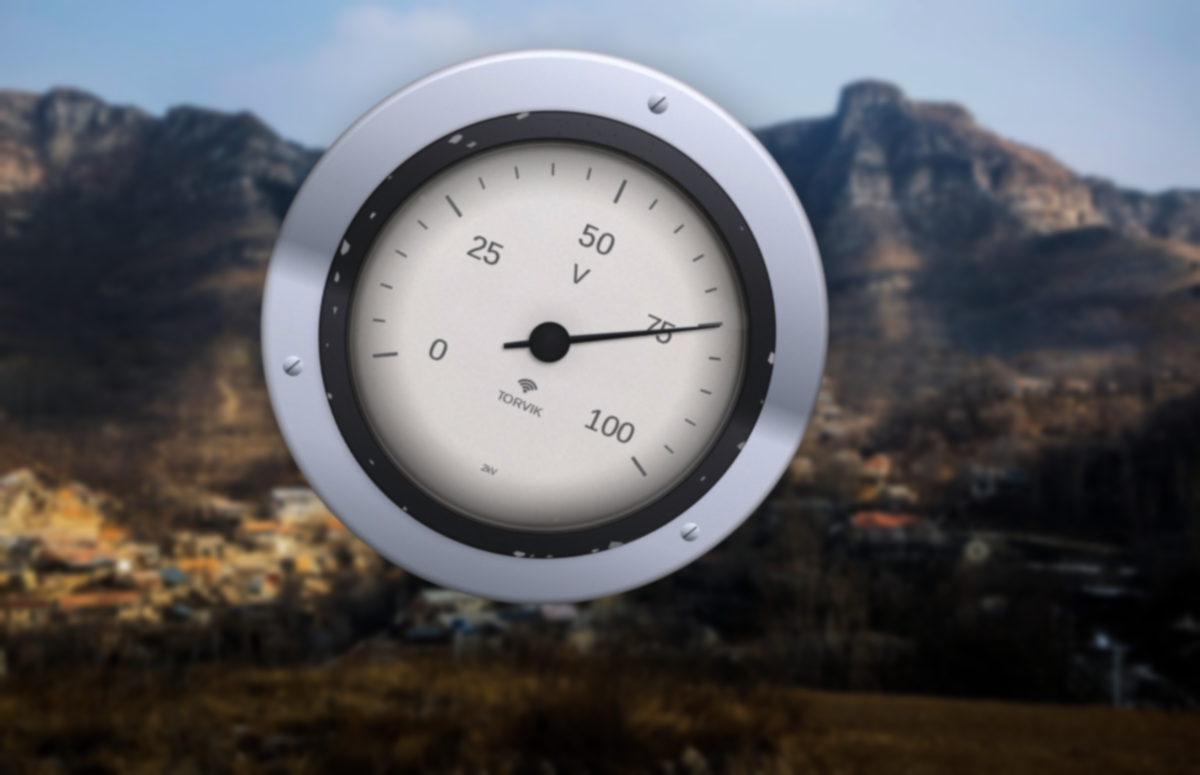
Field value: 75 V
